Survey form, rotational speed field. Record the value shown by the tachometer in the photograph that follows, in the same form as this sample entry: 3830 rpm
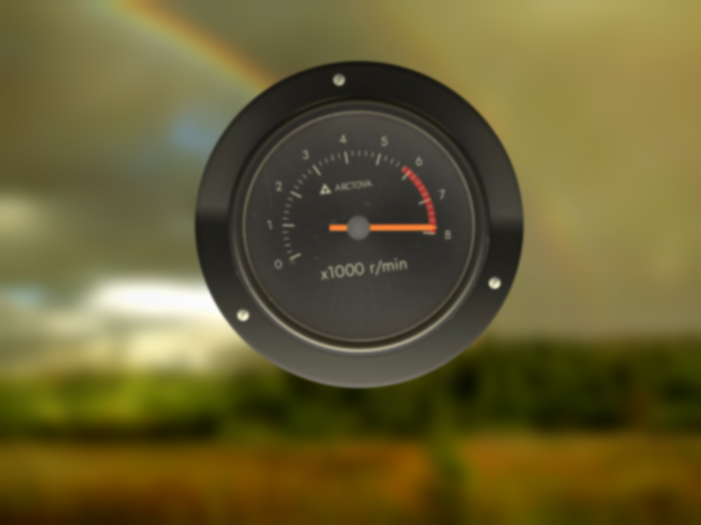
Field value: 7800 rpm
